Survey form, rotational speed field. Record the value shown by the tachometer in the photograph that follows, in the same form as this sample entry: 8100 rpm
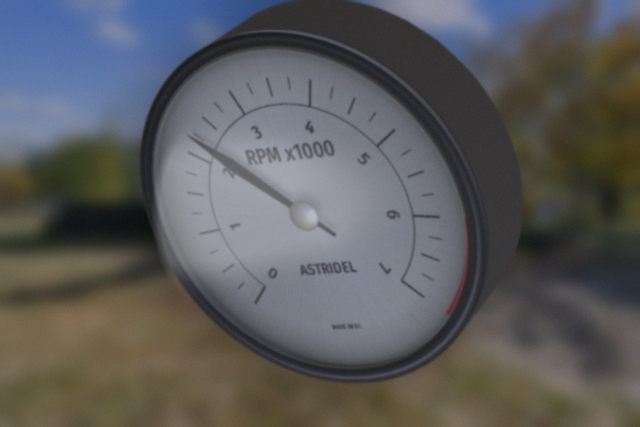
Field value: 2250 rpm
